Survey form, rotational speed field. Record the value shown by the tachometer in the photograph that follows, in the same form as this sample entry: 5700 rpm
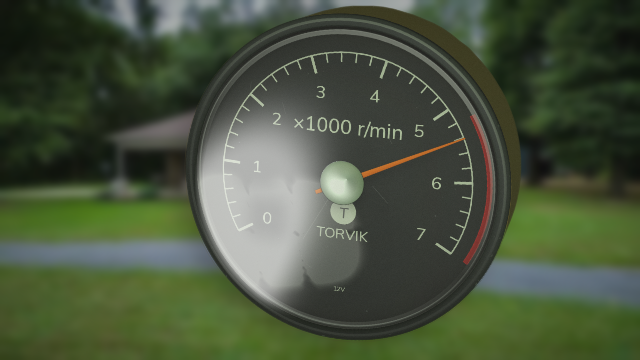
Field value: 5400 rpm
